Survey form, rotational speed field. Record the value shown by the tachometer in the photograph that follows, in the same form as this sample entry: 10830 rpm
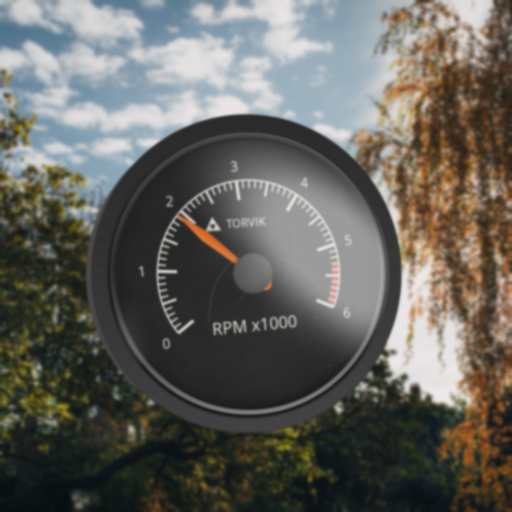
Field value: 1900 rpm
